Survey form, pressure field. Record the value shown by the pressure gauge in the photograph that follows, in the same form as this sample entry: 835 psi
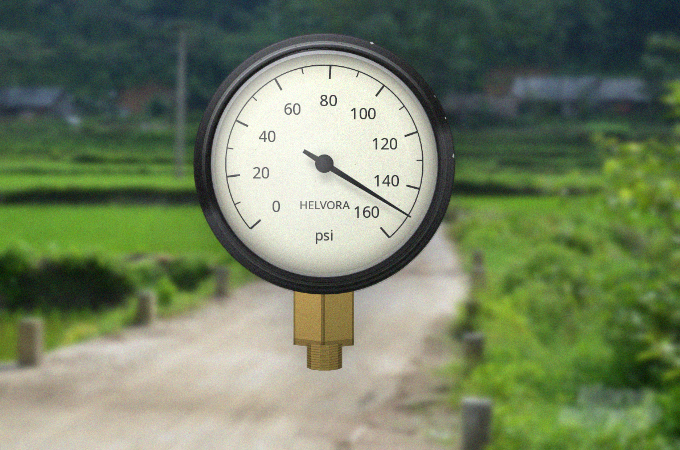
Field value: 150 psi
